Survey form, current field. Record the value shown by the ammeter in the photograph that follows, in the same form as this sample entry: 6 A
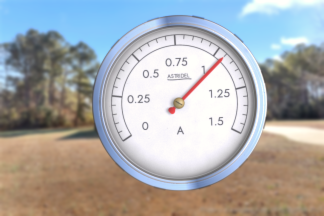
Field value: 1.05 A
